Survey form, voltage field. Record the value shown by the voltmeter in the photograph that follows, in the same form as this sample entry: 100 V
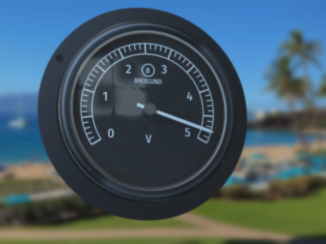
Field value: 4.8 V
